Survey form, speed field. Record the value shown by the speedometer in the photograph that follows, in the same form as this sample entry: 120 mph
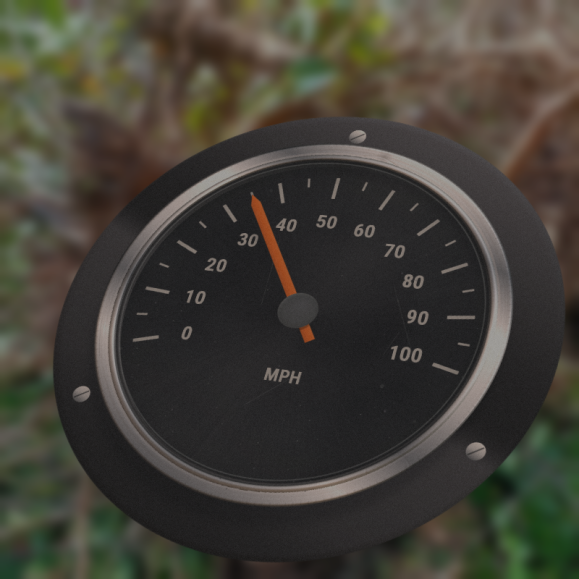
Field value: 35 mph
